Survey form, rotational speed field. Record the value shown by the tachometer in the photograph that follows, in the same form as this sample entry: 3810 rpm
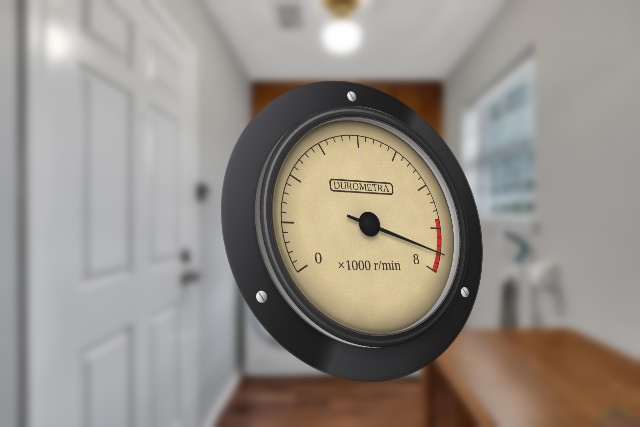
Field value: 7600 rpm
